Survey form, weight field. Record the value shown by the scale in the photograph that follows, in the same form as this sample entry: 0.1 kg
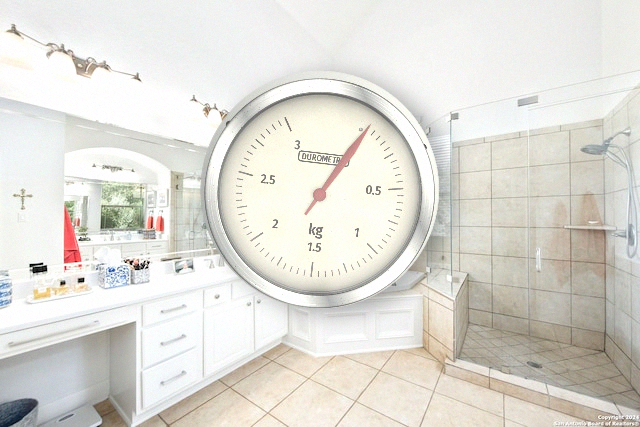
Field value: 0 kg
